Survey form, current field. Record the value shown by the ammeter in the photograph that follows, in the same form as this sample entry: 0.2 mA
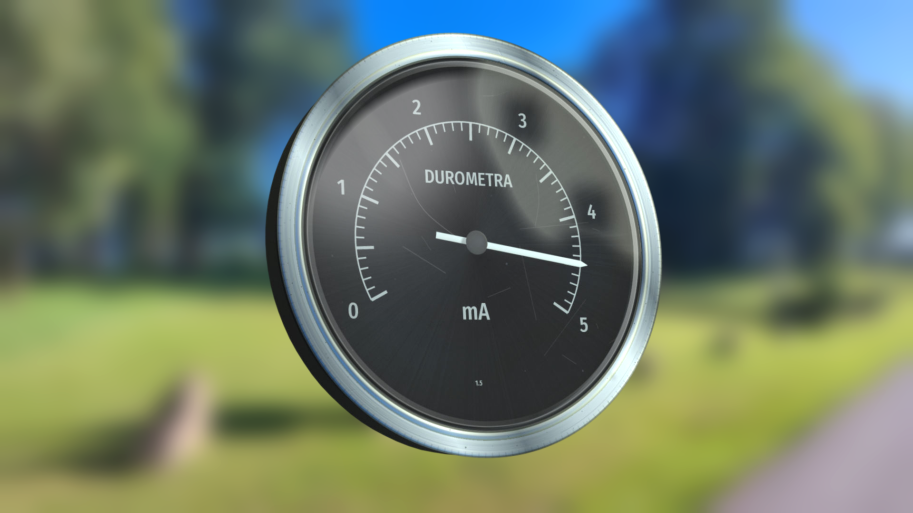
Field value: 4.5 mA
